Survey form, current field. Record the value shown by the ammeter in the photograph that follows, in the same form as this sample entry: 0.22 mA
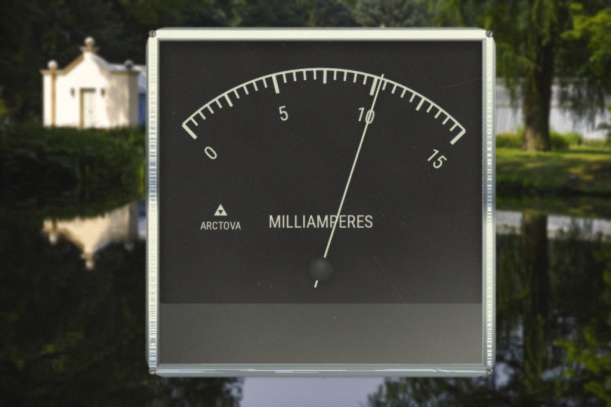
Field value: 10.25 mA
